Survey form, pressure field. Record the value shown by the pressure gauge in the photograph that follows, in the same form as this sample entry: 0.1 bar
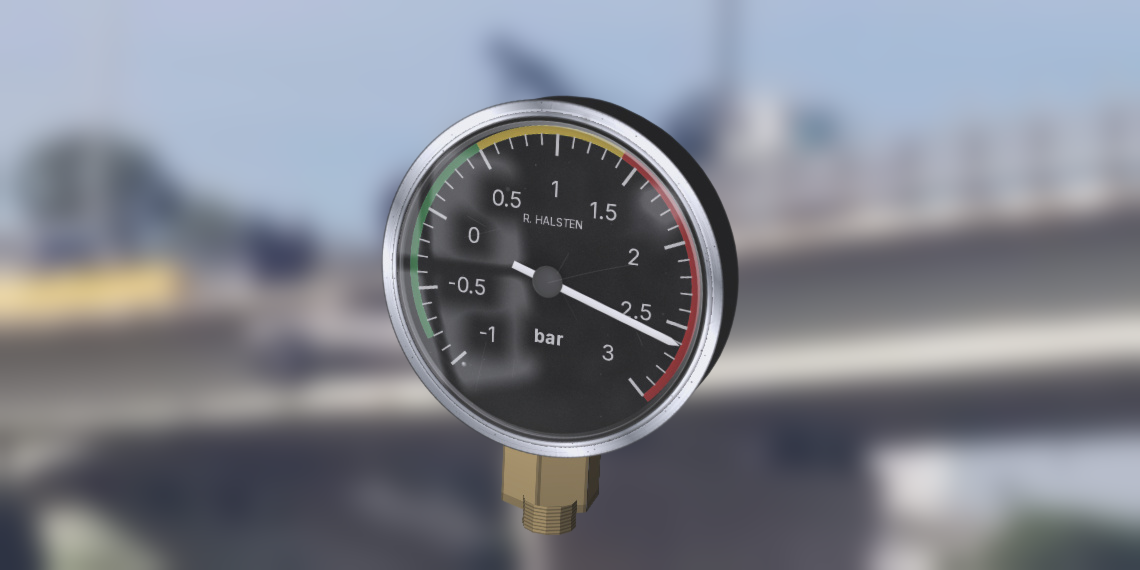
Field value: 2.6 bar
